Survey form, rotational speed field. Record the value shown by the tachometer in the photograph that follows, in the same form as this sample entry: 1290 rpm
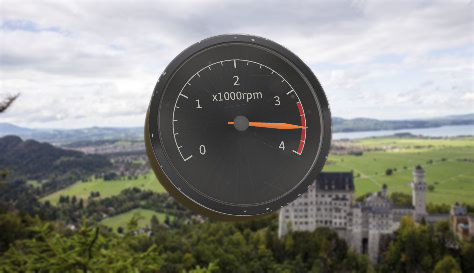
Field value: 3600 rpm
